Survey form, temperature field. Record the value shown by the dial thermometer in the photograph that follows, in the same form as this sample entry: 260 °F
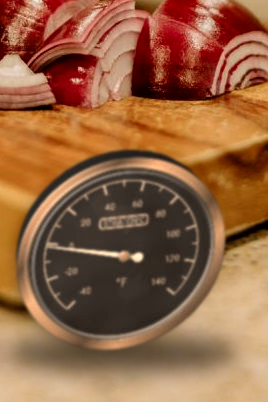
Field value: 0 °F
